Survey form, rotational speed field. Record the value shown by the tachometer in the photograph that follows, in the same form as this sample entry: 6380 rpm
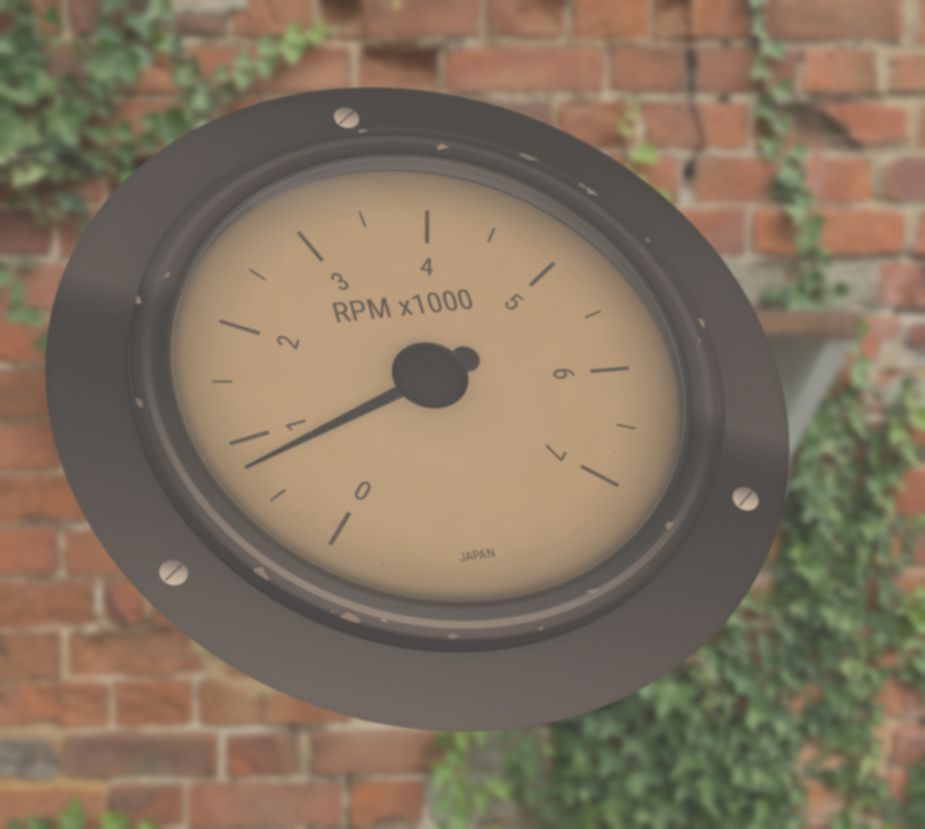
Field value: 750 rpm
